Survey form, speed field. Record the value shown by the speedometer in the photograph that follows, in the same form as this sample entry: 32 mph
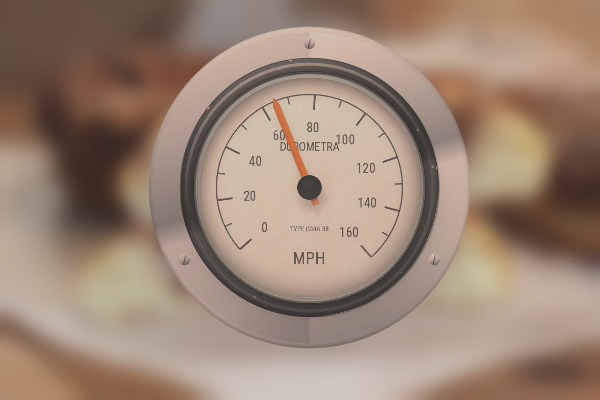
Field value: 65 mph
